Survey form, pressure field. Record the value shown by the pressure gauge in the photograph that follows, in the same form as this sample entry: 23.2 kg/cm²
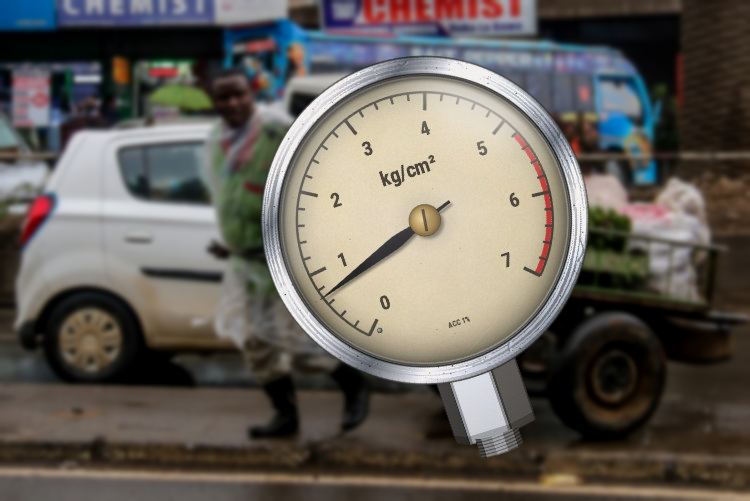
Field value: 0.7 kg/cm²
